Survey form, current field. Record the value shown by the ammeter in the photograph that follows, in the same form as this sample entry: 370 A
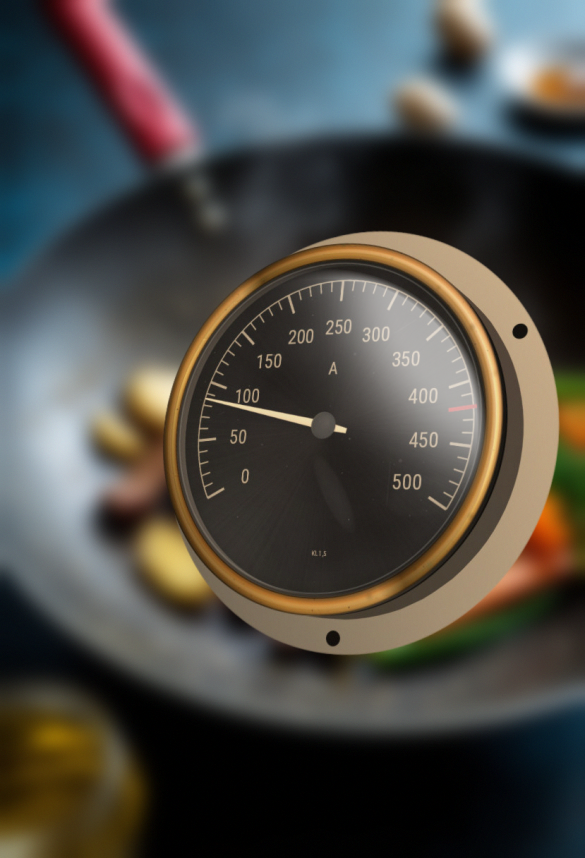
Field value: 85 A
